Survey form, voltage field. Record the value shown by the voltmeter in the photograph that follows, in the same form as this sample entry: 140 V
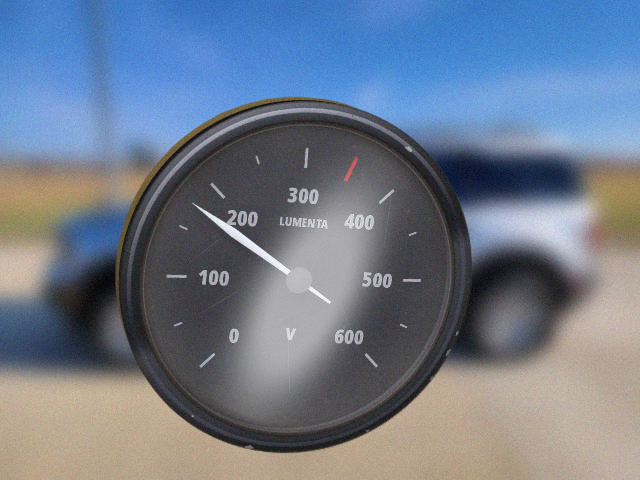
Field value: 175 V
